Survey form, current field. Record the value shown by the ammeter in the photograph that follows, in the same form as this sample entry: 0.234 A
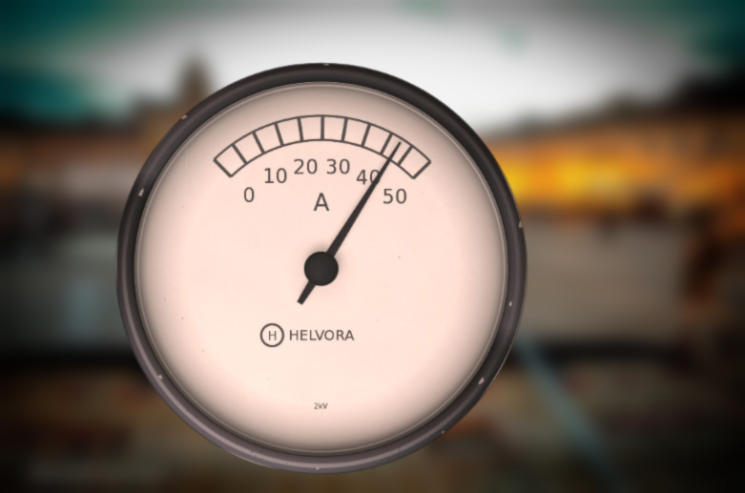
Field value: 42.5 A
